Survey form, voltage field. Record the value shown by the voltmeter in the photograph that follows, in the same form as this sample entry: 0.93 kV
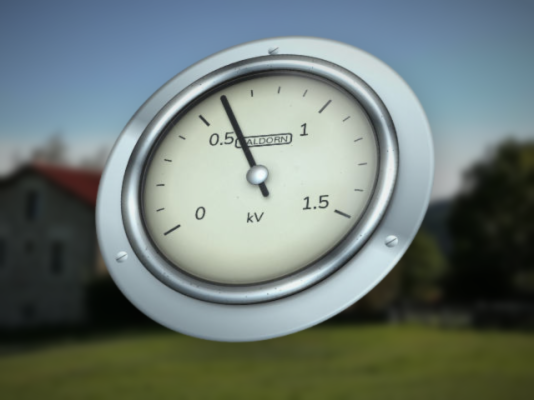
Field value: 0.6 kV
